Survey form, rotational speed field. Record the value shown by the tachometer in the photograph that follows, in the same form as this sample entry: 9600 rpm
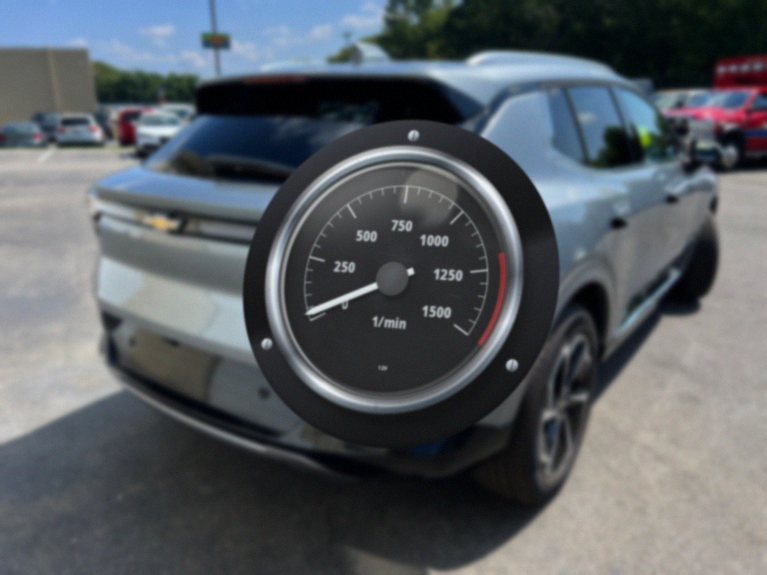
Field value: 25 rpm
